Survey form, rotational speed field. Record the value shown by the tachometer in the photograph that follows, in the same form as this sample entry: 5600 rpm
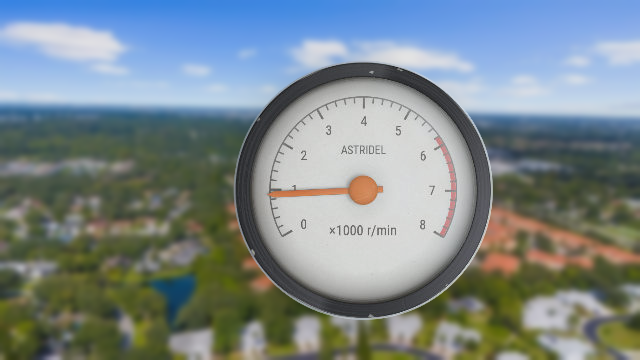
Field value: 900 rpm
